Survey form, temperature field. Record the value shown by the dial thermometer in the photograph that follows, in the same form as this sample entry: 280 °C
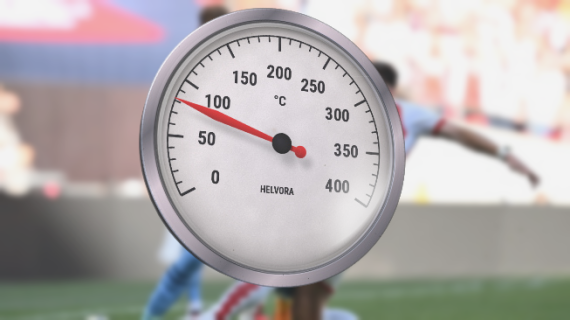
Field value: 80 °C
